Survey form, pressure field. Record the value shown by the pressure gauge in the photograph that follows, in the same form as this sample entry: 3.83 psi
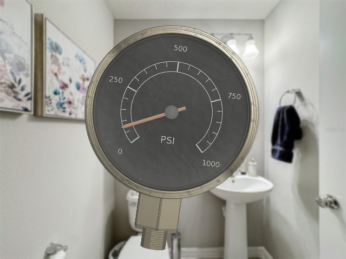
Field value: 75 psi
